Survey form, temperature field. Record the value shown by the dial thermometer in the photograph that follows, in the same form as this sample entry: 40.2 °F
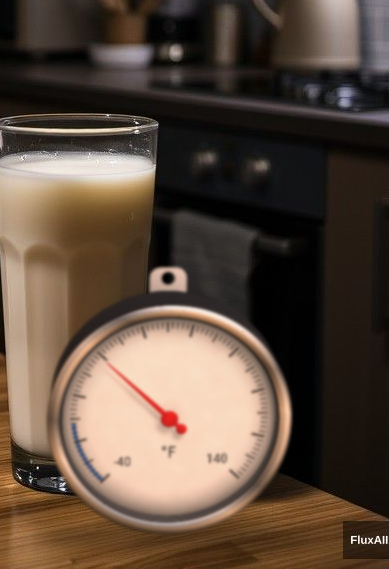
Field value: 20 °F
